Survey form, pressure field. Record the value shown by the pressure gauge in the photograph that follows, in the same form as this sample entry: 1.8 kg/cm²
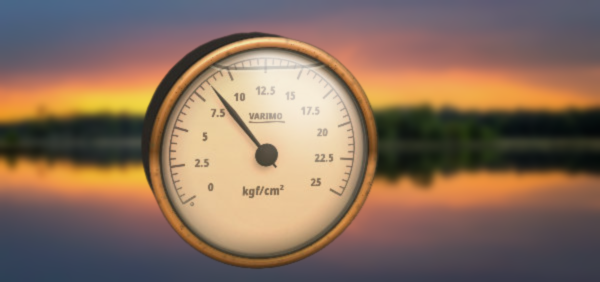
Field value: 8.5 kg/cm²
